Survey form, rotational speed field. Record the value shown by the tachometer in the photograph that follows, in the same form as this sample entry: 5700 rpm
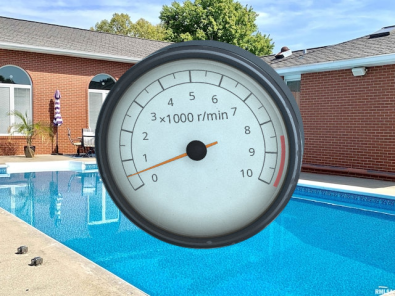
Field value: 500 rpm
